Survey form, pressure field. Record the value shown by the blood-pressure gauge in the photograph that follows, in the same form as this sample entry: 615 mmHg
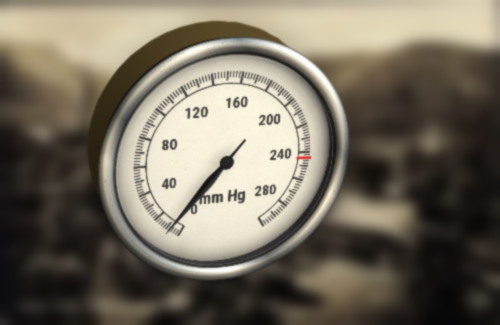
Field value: 10 mmHg
